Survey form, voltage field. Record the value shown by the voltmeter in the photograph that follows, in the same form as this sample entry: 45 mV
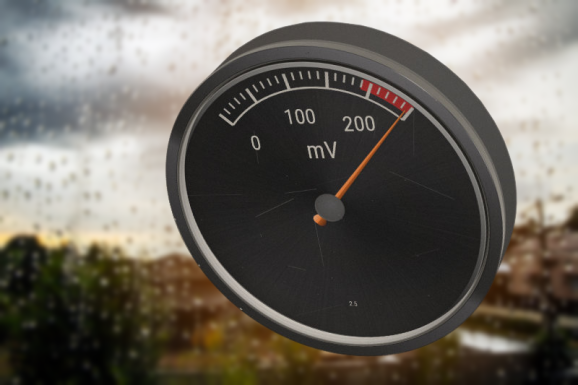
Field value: 245 mV
